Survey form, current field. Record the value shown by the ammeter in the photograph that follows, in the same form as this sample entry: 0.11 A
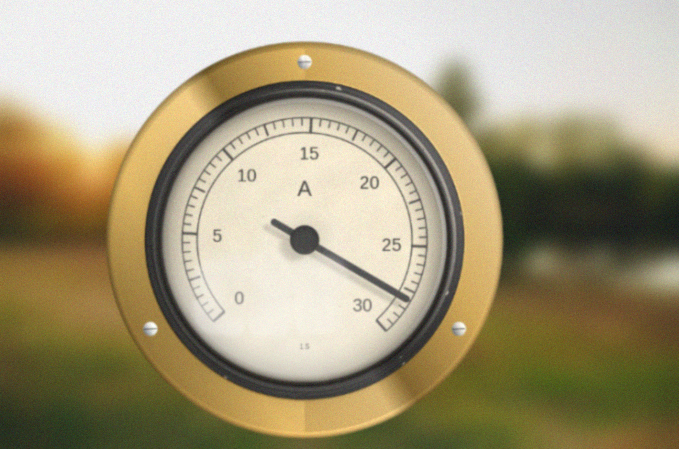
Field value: 28 A
